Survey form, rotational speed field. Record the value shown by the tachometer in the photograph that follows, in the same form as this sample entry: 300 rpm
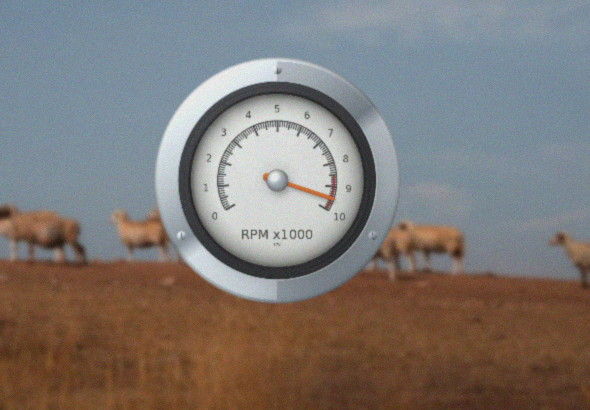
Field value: 9500 rpm
